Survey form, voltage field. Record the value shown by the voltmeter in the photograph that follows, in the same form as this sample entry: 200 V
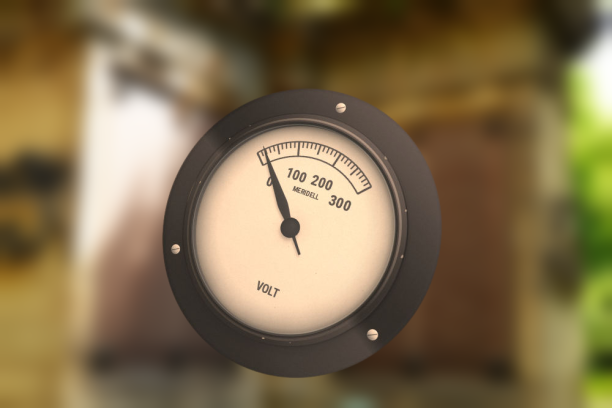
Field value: 20 V
